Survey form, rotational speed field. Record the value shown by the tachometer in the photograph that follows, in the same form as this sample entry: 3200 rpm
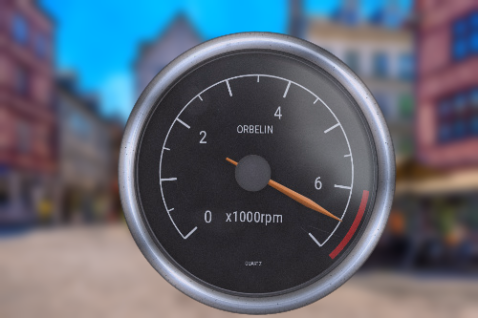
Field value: 6500 rpm
